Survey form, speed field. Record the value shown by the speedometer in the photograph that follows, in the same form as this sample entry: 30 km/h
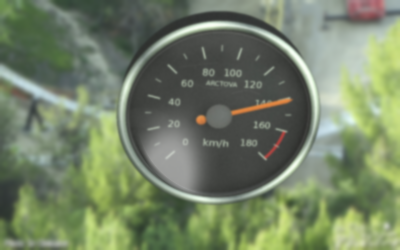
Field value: 140 km/h
